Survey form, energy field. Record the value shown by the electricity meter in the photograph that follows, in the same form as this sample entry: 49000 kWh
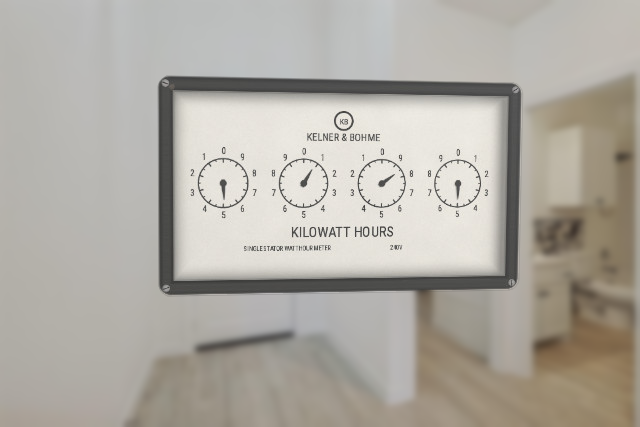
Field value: 5085 kWh
